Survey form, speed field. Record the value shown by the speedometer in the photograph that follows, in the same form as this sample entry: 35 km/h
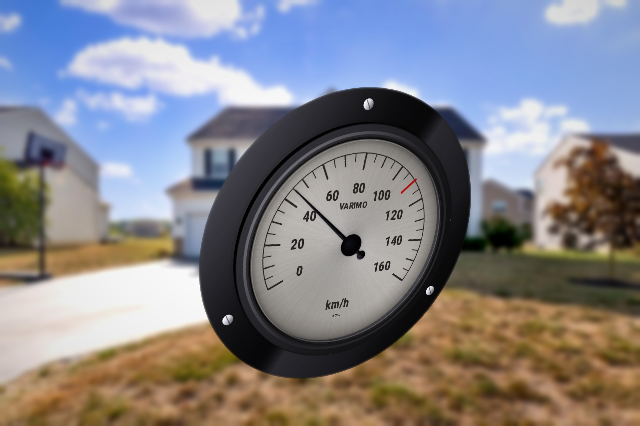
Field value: 45 km/h
